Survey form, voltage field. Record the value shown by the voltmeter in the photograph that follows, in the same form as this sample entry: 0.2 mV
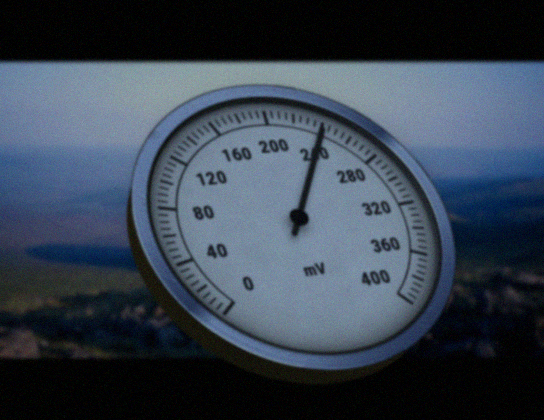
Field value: 240 mV
